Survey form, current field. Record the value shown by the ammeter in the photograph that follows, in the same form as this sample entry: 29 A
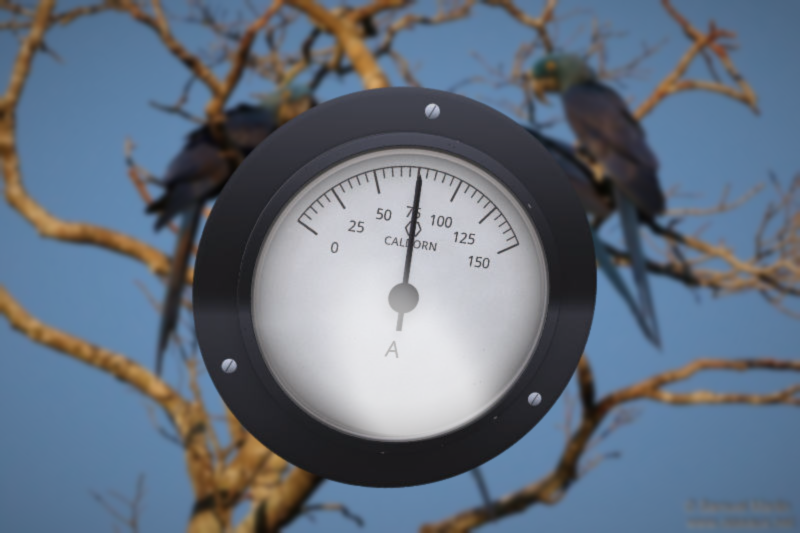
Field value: 75 A
